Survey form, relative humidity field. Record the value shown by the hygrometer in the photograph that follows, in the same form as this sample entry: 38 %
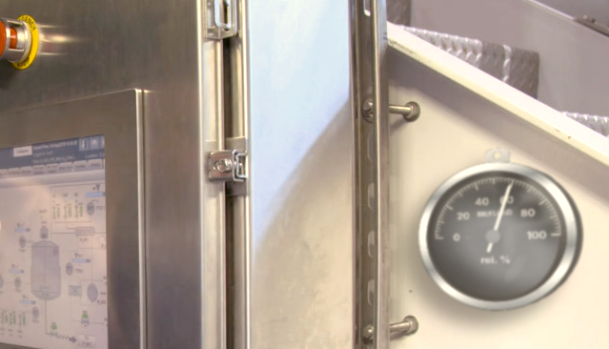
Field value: 60 %
